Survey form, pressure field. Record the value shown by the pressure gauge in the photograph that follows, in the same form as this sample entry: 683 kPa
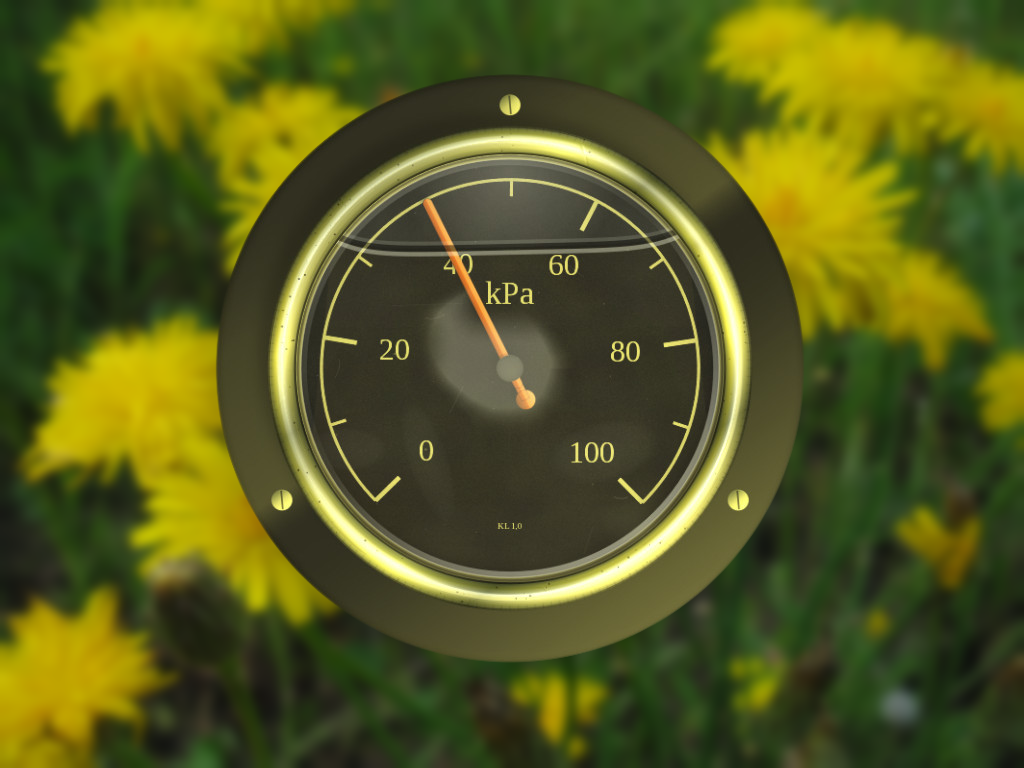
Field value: 40 kPa
